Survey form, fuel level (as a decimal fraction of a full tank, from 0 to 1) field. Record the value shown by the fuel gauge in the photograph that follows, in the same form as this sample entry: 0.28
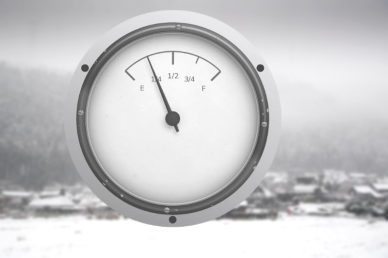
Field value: 0.25
